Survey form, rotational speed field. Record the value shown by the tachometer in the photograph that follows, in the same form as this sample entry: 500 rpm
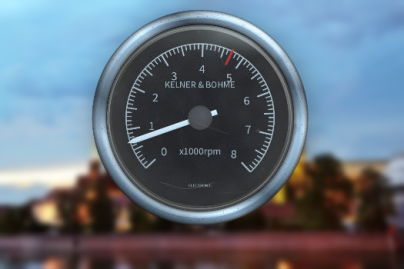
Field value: 700 rpm
